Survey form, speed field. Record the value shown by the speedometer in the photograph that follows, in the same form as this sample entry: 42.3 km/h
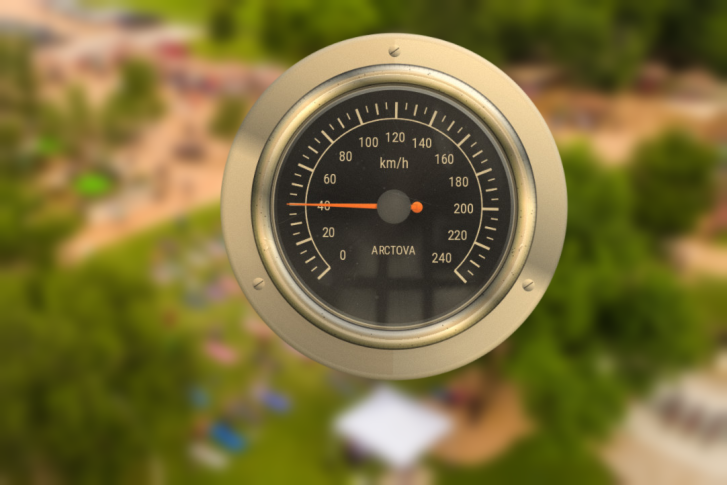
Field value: 40 km/h
